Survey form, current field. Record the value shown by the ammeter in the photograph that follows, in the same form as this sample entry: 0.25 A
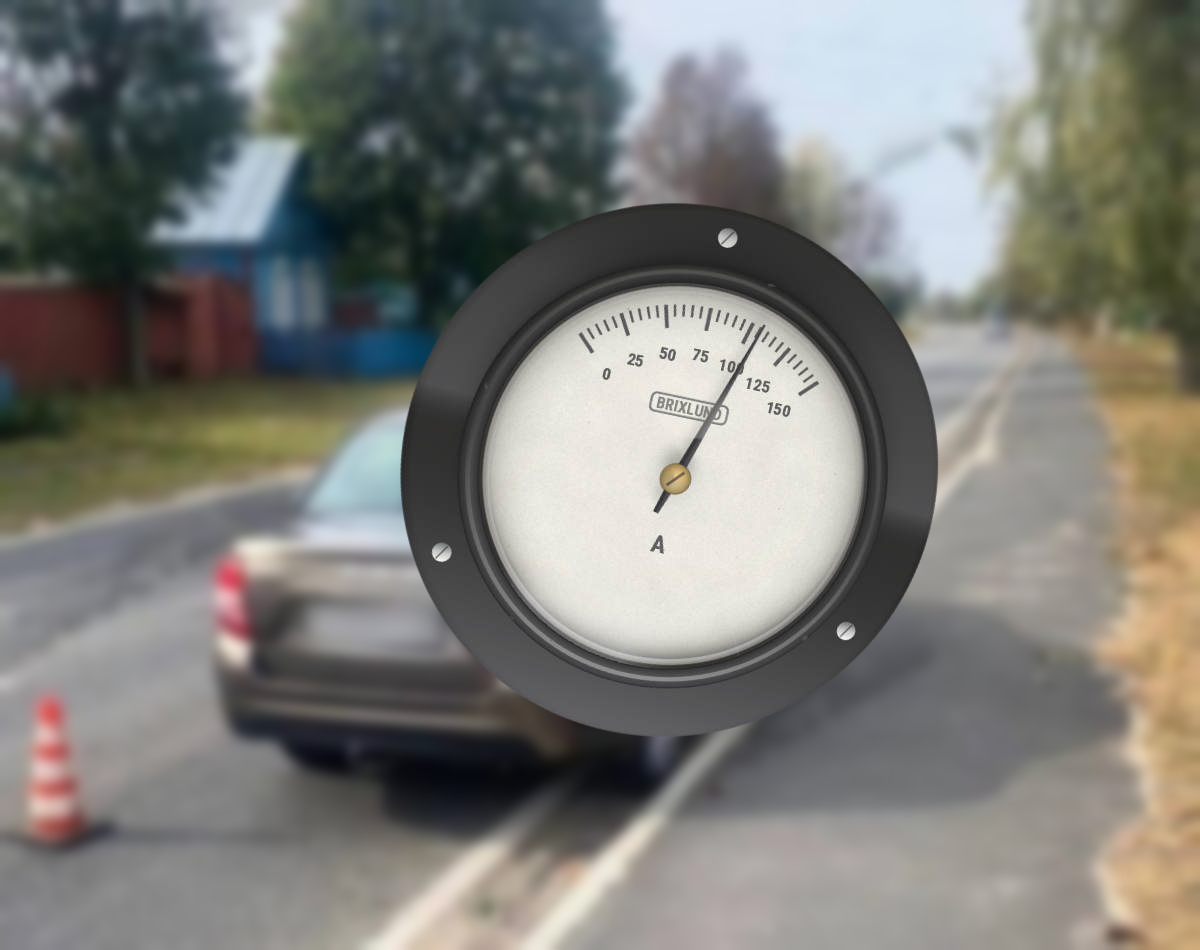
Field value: 105 A
